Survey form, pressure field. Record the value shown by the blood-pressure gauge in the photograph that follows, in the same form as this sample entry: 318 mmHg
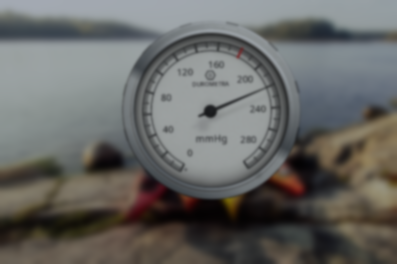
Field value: 220 mmHg
